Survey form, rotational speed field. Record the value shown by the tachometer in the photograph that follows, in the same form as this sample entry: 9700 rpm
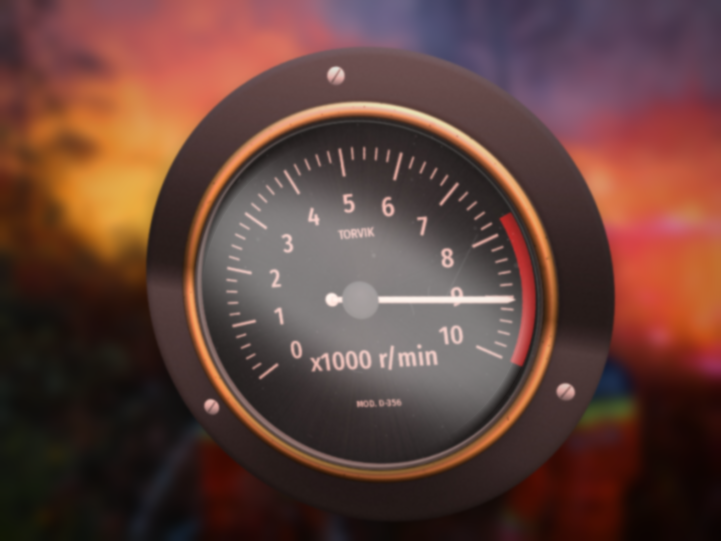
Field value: 9000 rpm
